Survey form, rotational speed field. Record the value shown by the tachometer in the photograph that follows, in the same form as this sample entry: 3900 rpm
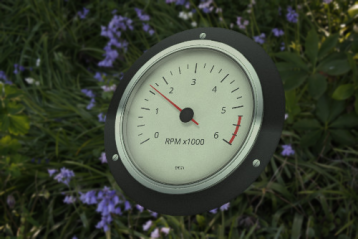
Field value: 1625 rpm
